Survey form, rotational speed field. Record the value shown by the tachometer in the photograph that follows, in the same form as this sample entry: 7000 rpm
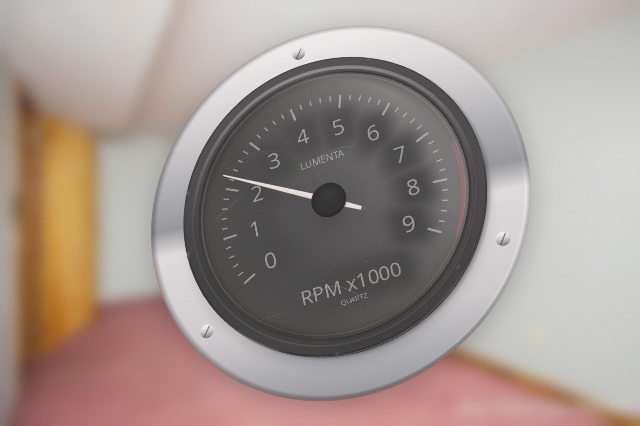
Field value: 2200 rpm
